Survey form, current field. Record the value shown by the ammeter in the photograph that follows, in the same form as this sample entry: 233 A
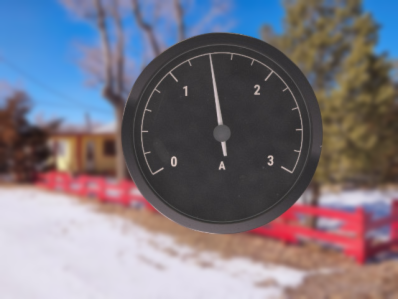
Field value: 1.4 A
